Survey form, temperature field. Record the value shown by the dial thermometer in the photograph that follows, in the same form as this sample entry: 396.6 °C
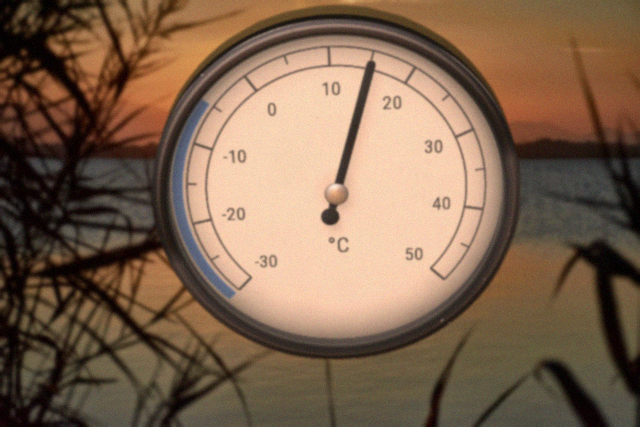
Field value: 15 °C
